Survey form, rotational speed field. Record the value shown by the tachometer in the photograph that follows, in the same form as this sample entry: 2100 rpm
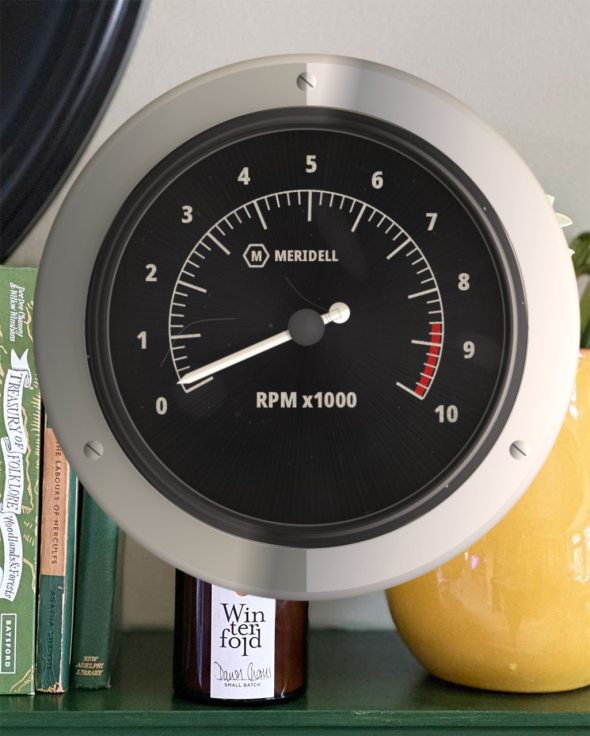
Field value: 200 rpm
